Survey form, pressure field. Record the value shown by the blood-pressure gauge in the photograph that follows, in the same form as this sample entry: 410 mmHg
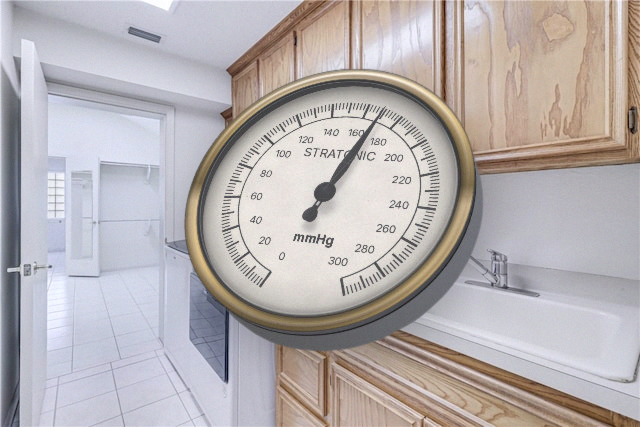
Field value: 170 mmHg
